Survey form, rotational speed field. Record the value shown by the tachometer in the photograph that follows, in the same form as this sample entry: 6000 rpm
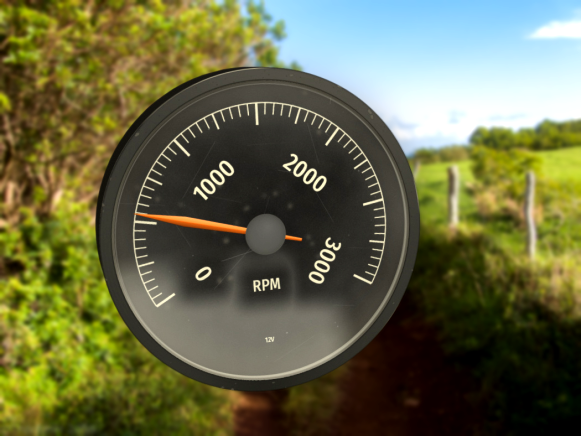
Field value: 550 rpm
